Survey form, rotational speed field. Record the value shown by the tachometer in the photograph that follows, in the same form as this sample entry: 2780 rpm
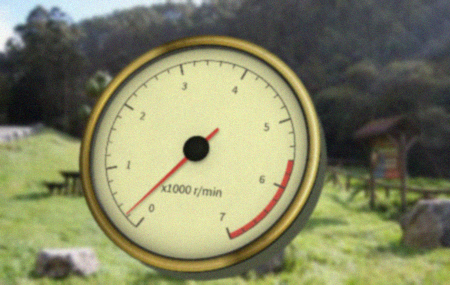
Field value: 200 rpm
